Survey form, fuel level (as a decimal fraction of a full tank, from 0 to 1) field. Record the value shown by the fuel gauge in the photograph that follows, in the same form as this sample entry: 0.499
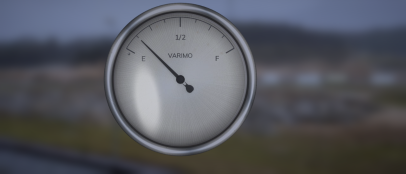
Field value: 0.125
